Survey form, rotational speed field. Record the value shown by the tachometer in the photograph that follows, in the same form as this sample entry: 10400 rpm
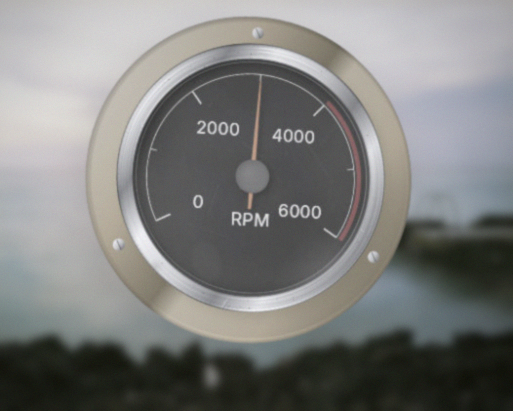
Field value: 3000 rpm
